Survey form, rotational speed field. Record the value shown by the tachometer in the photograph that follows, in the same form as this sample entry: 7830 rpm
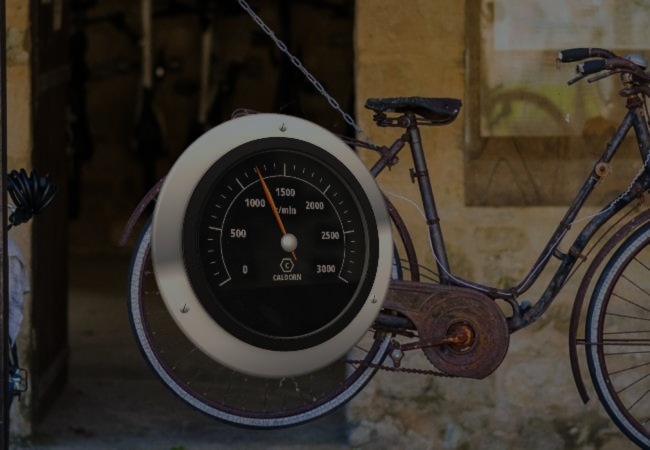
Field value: 1200 rpm
